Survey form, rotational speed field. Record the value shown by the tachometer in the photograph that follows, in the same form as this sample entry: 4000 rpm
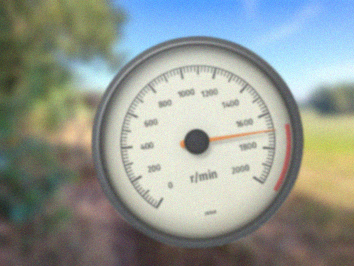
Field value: 1700 rpm
